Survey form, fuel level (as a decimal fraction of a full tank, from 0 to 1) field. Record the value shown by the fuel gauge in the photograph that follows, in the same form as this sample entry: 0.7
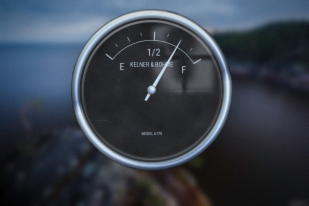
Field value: 0.75
